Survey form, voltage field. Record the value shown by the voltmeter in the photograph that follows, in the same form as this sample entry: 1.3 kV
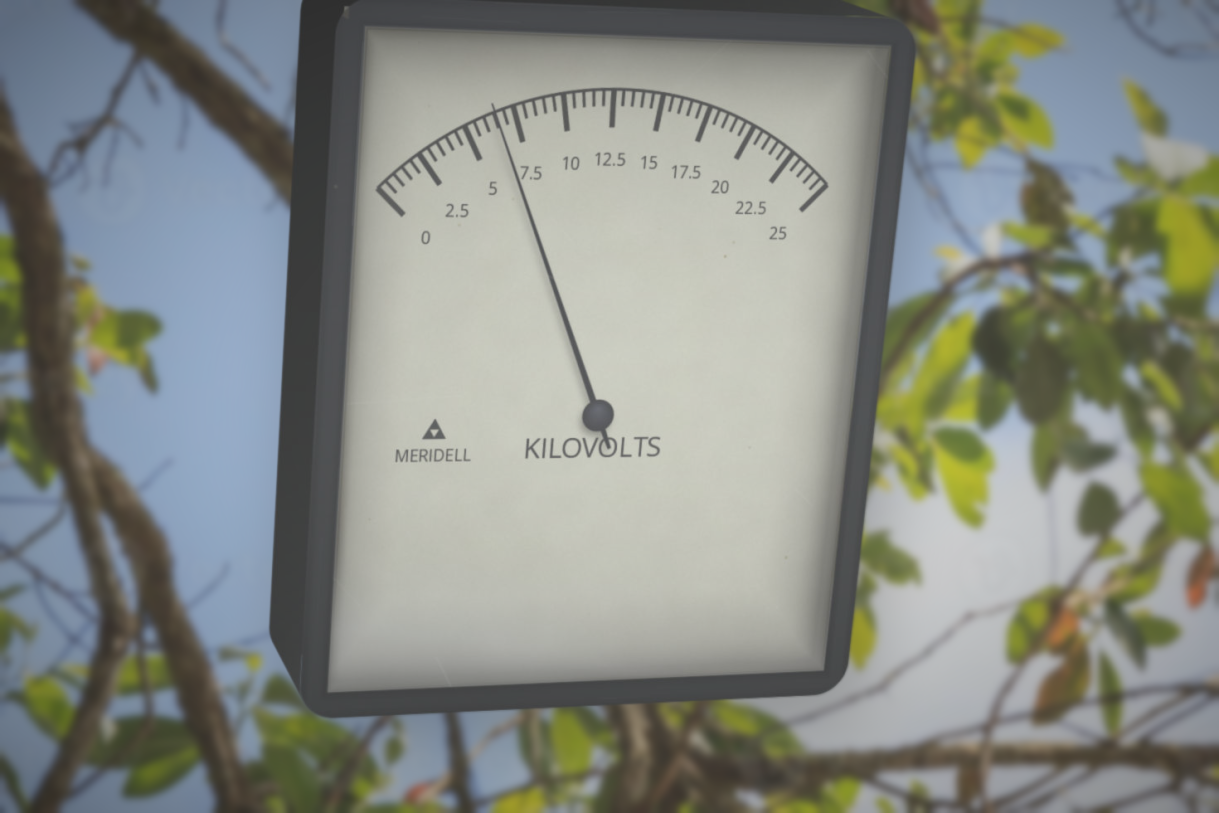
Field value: 6.5 kV
